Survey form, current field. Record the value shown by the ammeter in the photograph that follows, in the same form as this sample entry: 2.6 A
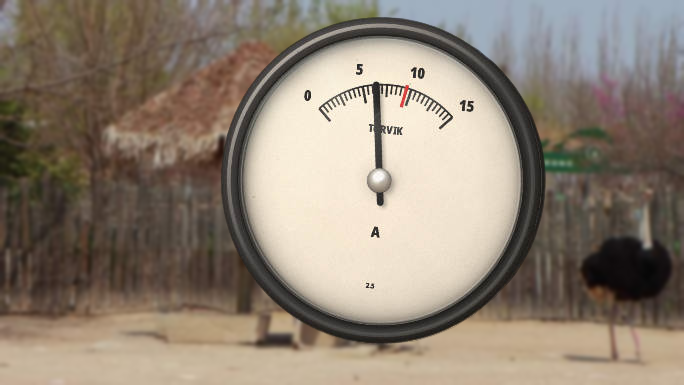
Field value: 6.5 A
